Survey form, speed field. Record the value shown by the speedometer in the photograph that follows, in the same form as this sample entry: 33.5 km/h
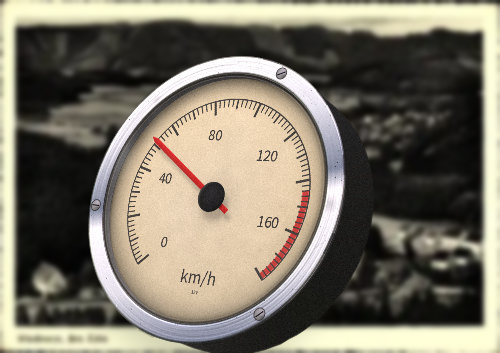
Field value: 52 km/h
